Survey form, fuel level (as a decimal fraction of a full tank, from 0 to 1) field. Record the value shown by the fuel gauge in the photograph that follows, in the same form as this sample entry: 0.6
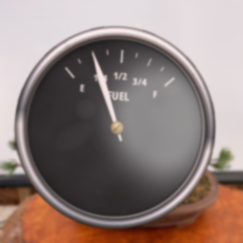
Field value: 0.25
